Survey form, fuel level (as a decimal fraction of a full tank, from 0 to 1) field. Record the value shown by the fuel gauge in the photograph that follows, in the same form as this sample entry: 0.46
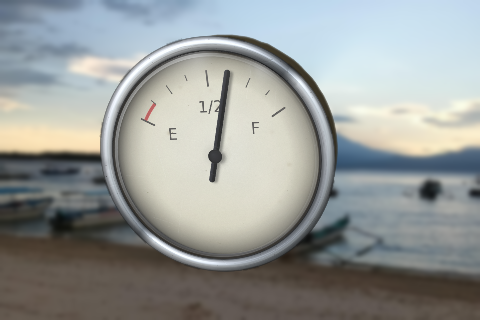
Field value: 0.625
